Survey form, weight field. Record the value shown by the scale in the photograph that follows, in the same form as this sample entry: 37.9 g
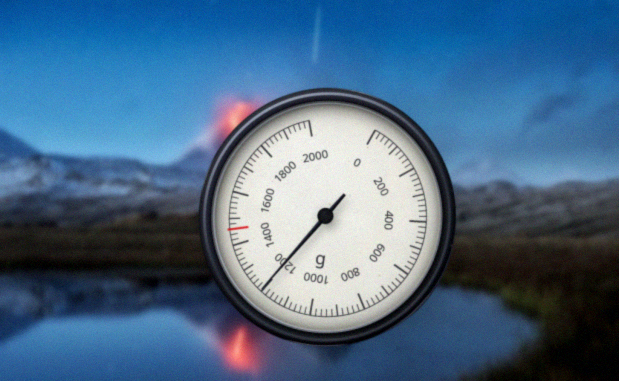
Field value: 1200 g
